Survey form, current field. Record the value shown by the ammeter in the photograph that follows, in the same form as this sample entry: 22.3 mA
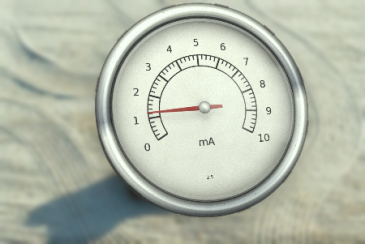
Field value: 1.2 mA
